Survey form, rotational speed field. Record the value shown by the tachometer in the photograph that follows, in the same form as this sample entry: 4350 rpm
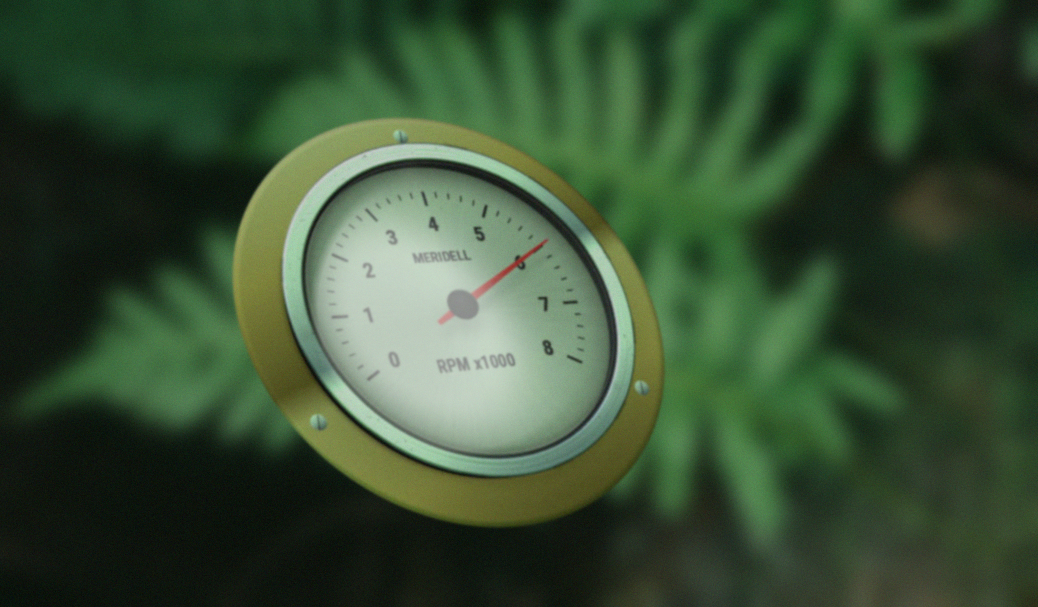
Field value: 6000 rpm
